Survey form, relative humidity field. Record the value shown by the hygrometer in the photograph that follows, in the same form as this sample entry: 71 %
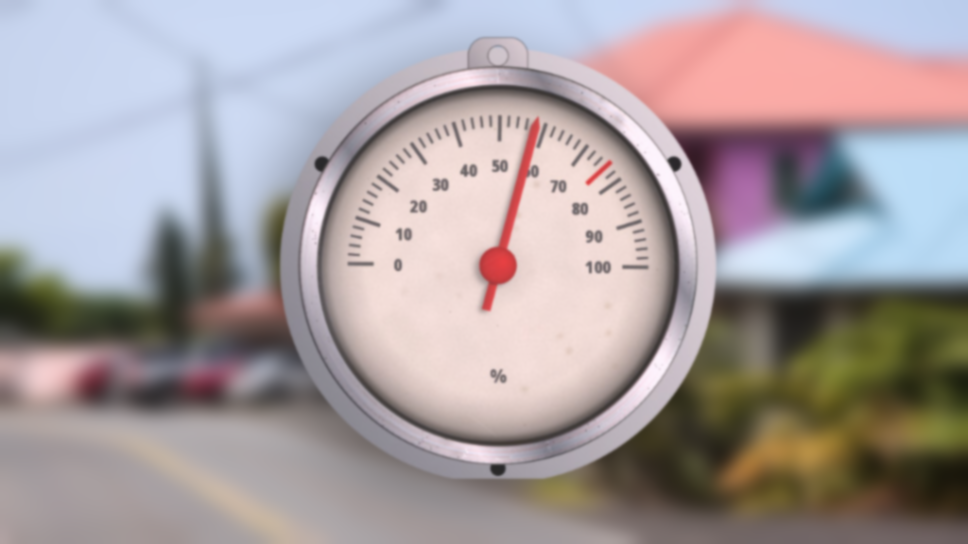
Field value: 58 %
